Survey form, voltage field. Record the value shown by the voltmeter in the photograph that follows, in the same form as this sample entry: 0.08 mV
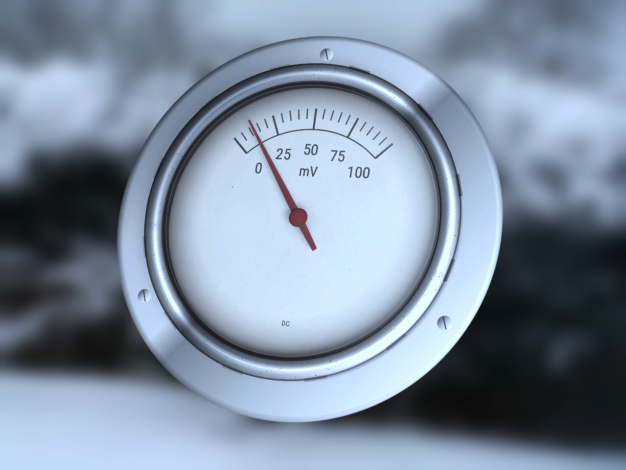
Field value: 12.5 mV
